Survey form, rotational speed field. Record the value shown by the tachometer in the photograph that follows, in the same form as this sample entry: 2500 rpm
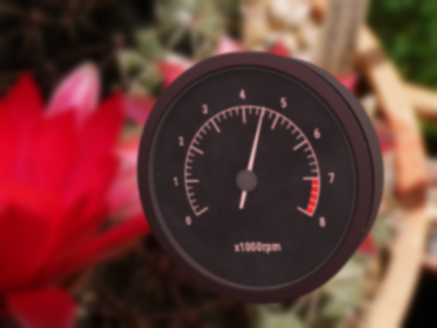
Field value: 4600 rpm
